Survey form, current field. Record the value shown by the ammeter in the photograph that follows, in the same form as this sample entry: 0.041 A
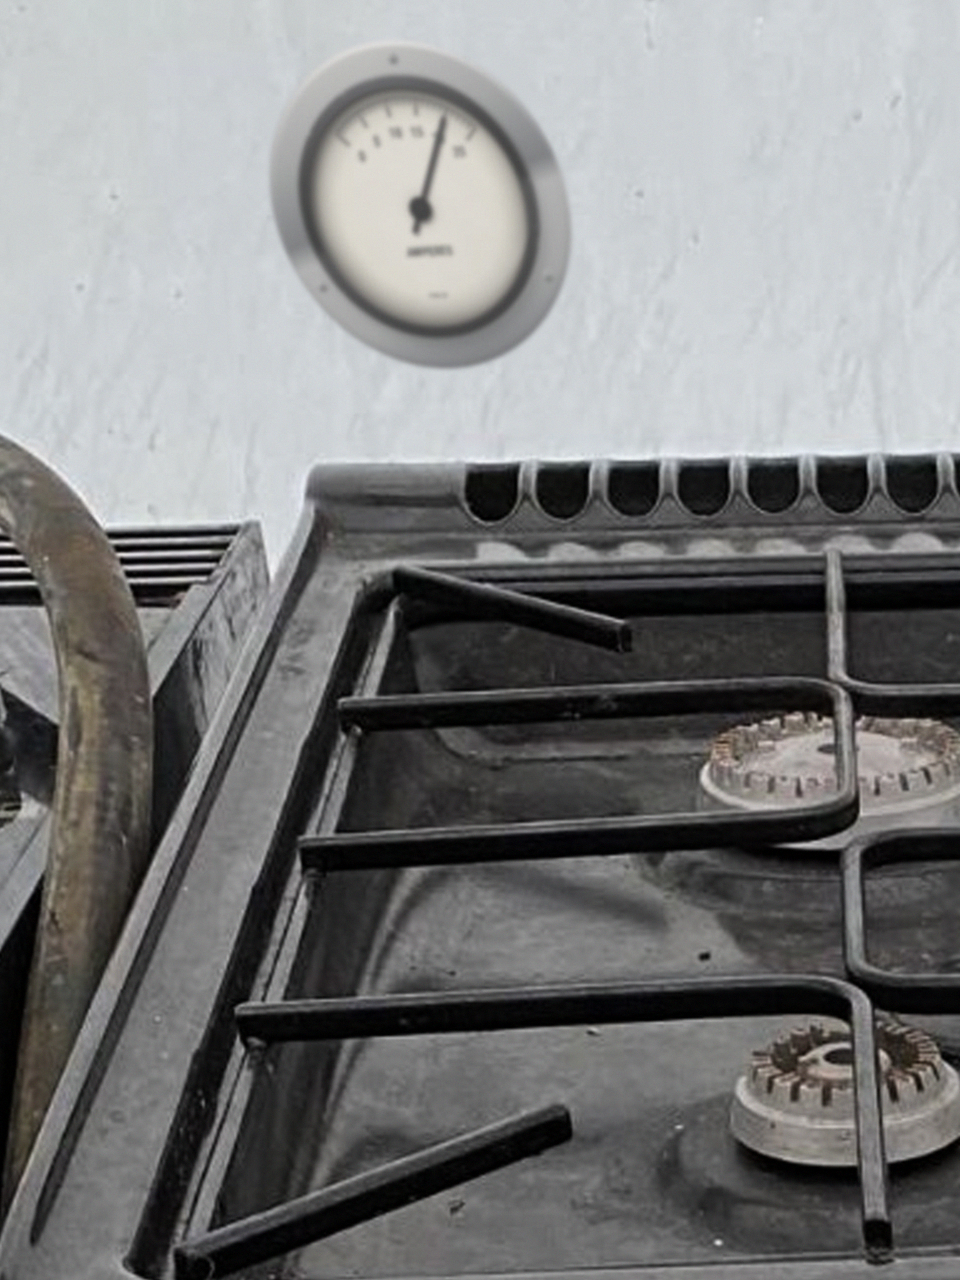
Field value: 20 A
